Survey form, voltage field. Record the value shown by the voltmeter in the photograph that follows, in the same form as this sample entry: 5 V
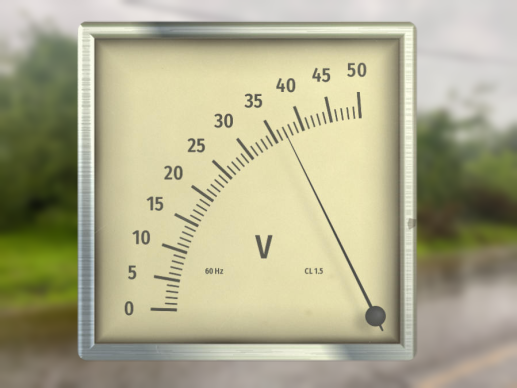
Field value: 37 V
